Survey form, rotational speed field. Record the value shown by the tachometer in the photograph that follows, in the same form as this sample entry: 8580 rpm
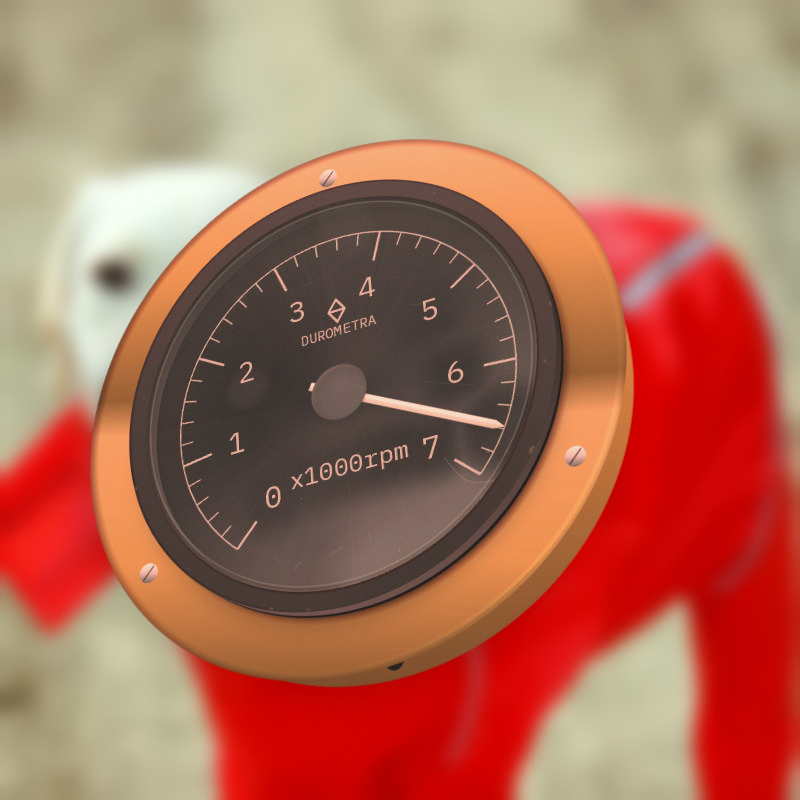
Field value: 6600 rpm
